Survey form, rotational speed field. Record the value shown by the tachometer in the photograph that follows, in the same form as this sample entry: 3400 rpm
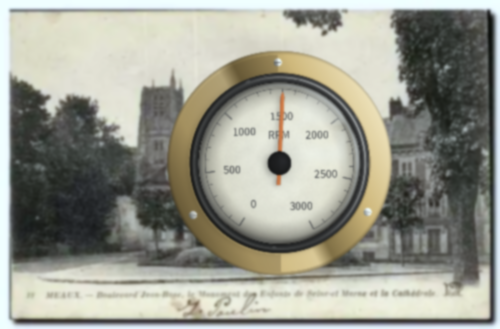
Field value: 1500 rpm
